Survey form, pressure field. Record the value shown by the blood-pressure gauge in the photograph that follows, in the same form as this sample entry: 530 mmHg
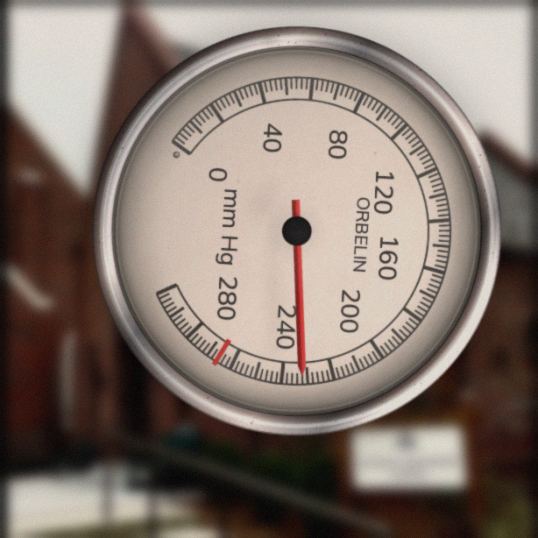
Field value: 232 mmHg
